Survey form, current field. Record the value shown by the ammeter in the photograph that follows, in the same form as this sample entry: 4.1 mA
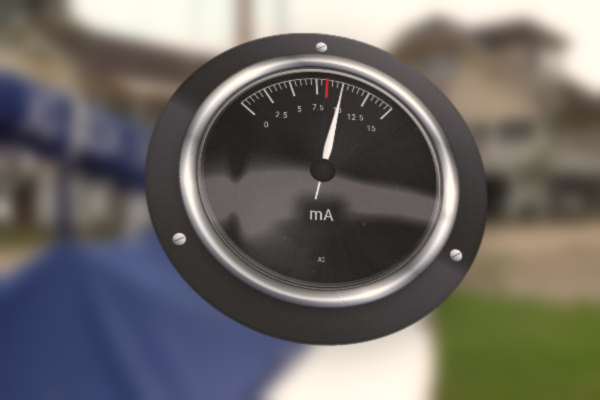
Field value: 10 mA
